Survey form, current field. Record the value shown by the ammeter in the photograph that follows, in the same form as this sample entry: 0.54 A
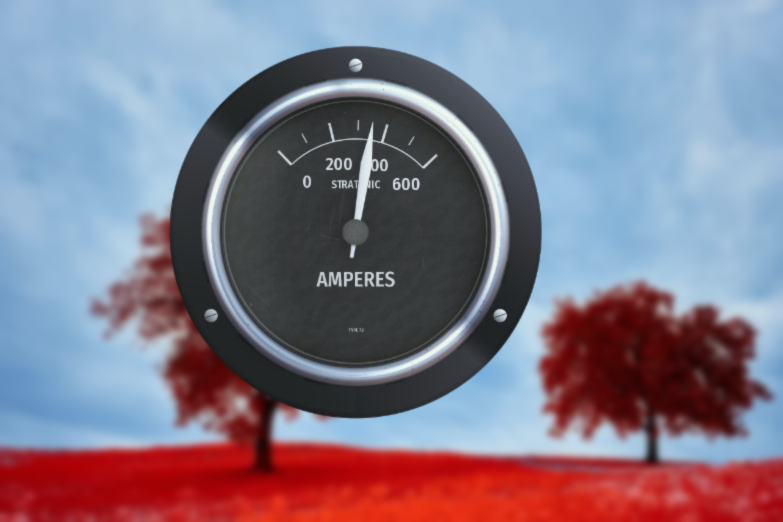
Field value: 350 A
